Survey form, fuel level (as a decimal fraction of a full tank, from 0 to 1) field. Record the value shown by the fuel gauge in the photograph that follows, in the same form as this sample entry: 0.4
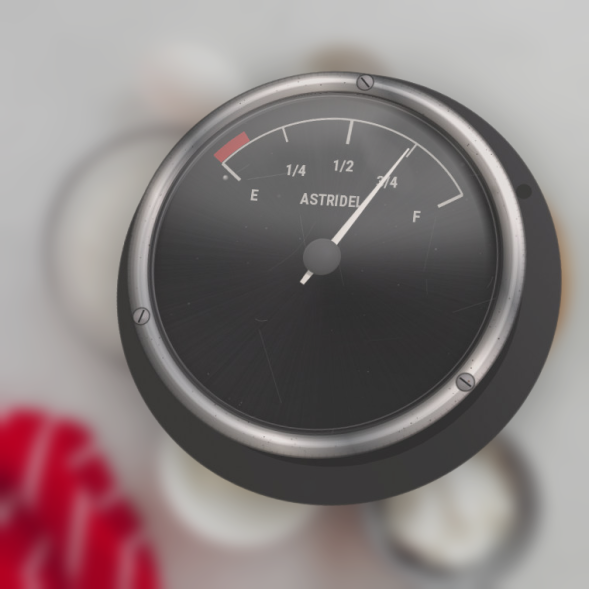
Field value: 0.75
